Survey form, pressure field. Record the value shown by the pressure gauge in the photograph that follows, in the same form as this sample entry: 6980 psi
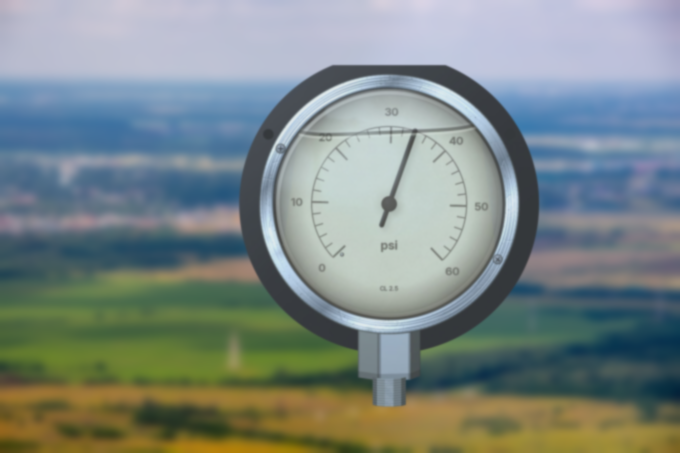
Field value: 34 psi
